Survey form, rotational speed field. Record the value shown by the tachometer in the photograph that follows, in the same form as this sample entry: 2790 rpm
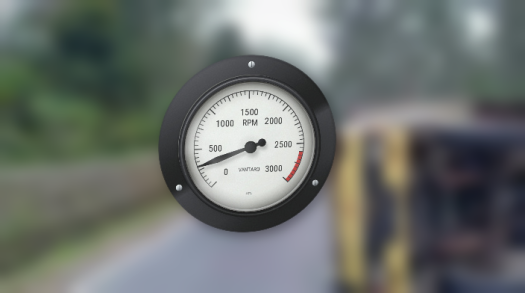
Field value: 300 rpm
